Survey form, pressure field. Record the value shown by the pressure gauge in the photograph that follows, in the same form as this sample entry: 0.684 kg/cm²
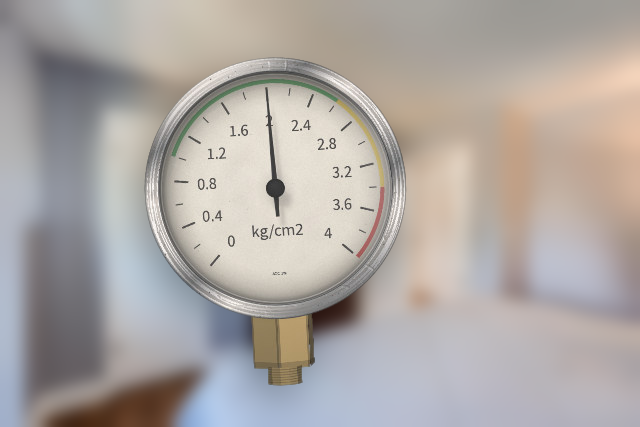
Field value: 2 kg/cm²
